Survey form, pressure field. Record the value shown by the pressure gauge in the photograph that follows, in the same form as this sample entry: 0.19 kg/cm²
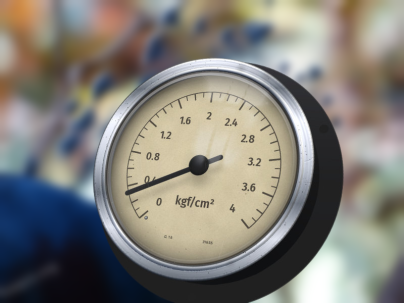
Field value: 0.3 kg/cm²
